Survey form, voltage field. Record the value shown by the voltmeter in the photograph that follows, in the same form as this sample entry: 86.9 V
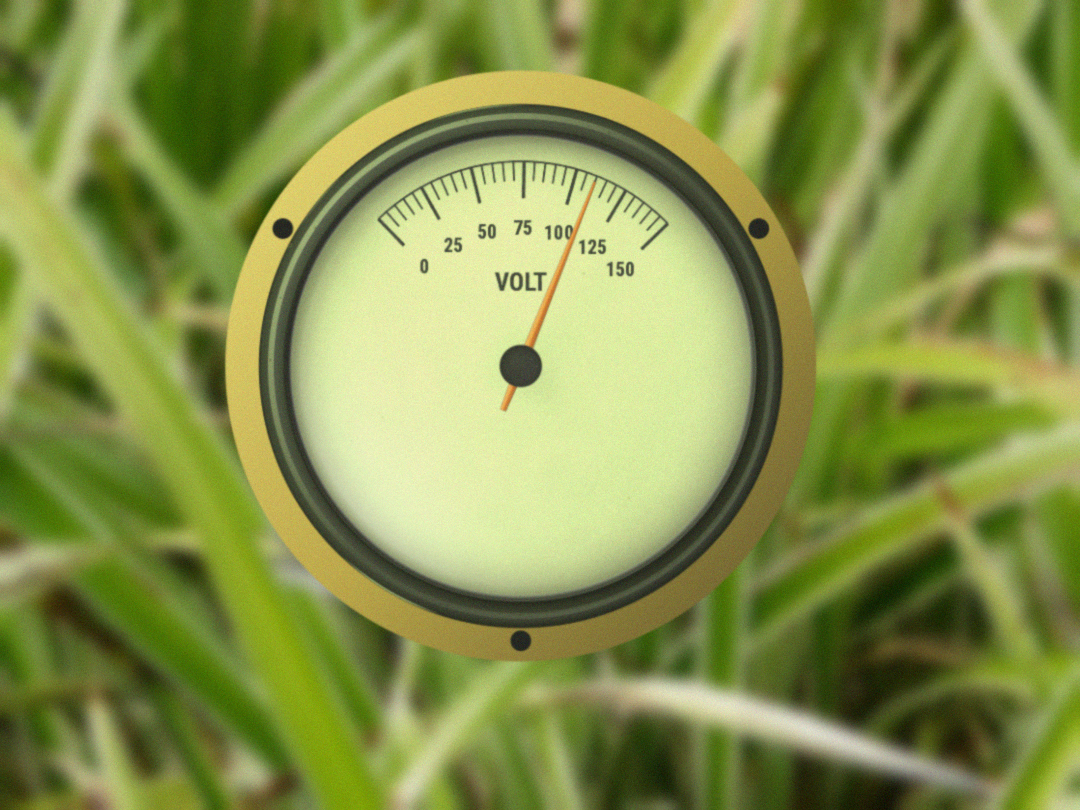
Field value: 110 V
